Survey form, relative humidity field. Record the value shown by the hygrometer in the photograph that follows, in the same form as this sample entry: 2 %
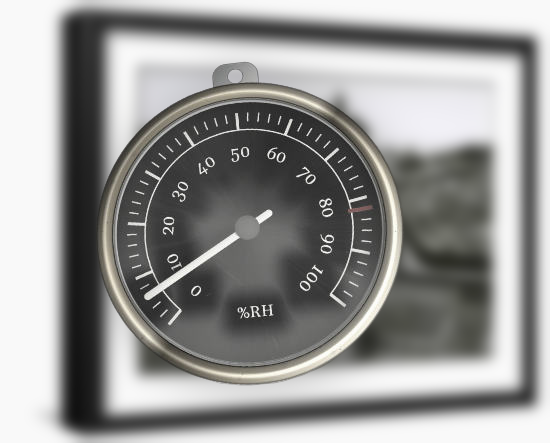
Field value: 6 %
